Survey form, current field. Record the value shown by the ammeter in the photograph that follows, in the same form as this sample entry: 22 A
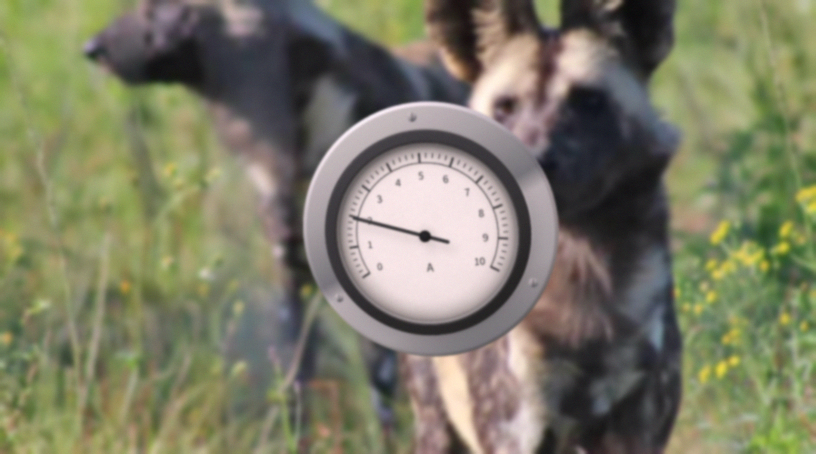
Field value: 2 A
